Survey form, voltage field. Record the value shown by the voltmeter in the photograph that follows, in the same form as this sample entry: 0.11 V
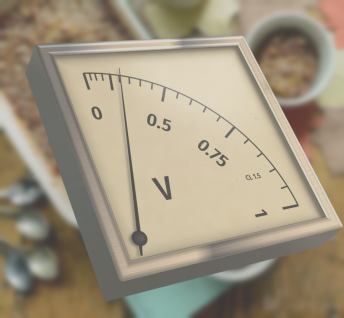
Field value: 0.3 V
